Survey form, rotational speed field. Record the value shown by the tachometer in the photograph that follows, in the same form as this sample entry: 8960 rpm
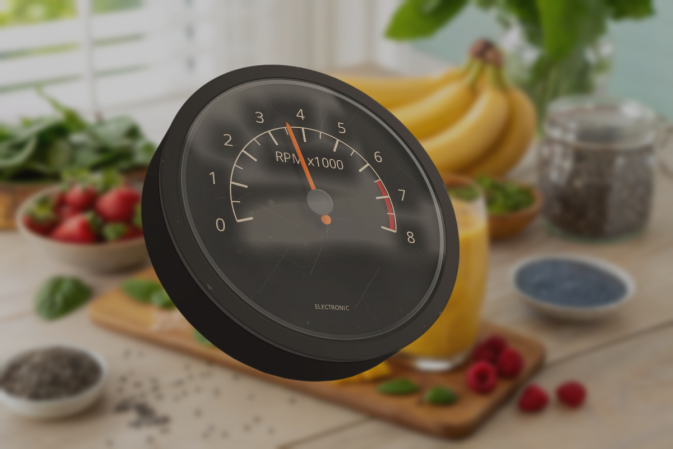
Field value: 3500 rpm
